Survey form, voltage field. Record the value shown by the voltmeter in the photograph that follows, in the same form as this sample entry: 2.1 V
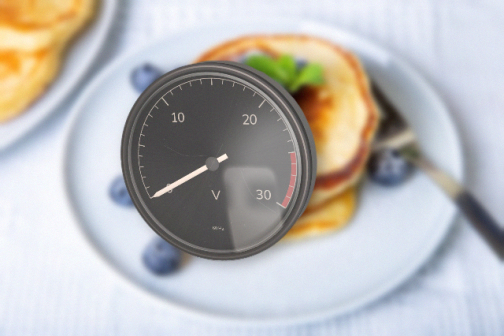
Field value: 0 V
